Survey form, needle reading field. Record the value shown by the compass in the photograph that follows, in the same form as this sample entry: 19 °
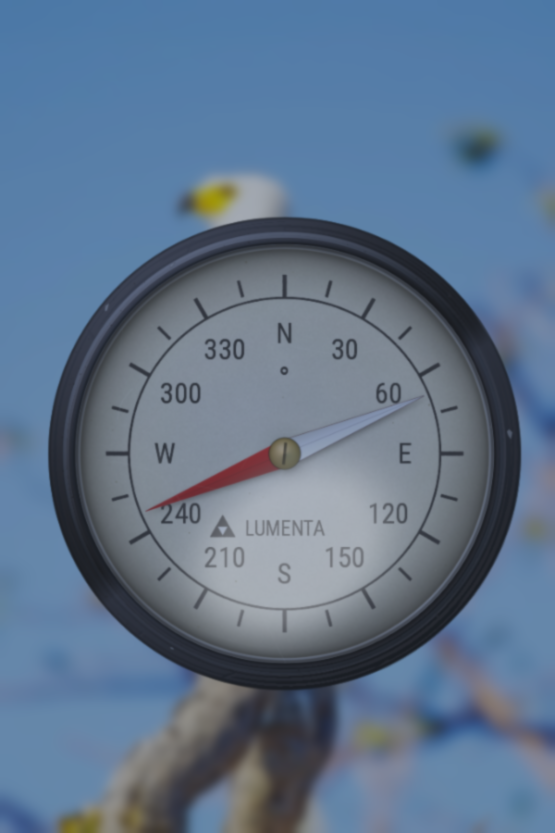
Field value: 247.5 °
